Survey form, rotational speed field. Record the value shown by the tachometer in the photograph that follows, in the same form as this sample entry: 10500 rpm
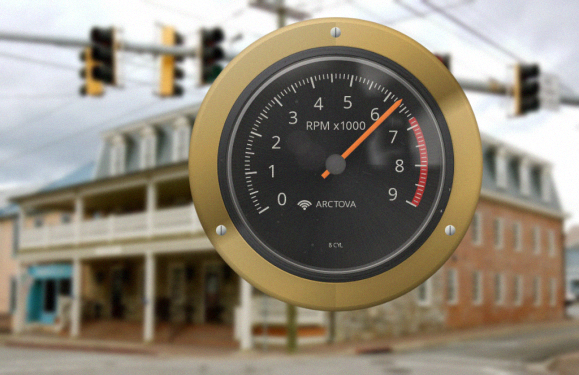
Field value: 6300 rpm
